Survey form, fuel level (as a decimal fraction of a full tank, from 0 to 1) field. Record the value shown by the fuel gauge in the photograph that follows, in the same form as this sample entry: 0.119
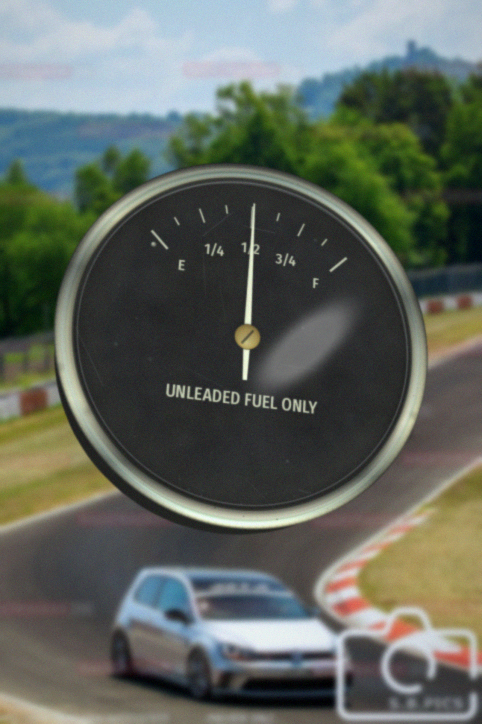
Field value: 0.5
